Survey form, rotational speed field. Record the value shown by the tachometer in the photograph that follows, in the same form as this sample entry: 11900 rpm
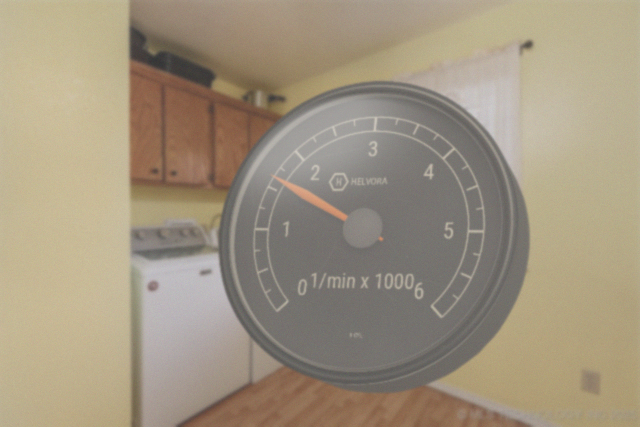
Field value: 1625 rpm
